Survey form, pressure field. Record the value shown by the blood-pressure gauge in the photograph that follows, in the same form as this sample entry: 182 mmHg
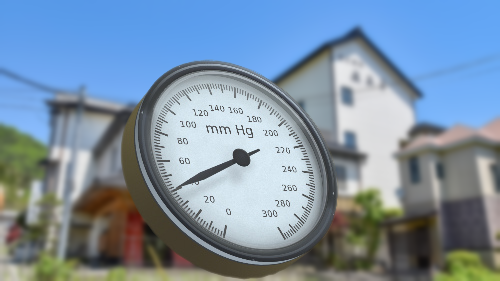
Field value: 40 mmHg
